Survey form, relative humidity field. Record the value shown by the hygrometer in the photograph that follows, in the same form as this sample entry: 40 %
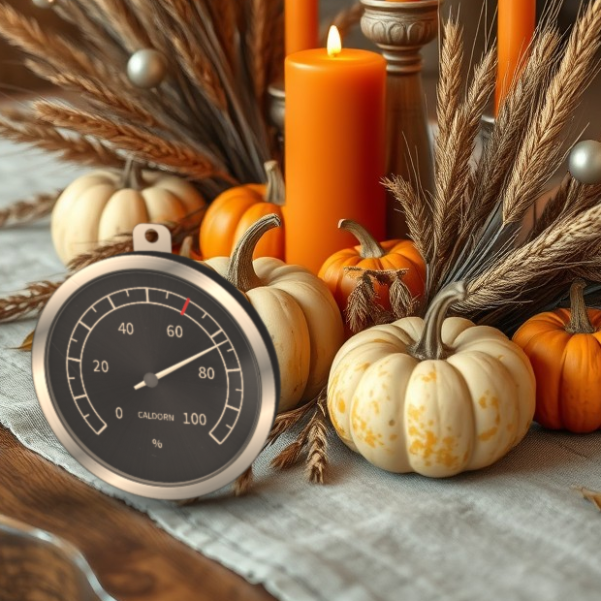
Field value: 72.5 %
